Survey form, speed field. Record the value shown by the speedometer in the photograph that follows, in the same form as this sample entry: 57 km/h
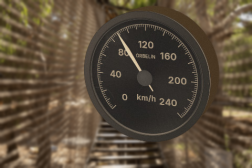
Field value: 90 km/h
